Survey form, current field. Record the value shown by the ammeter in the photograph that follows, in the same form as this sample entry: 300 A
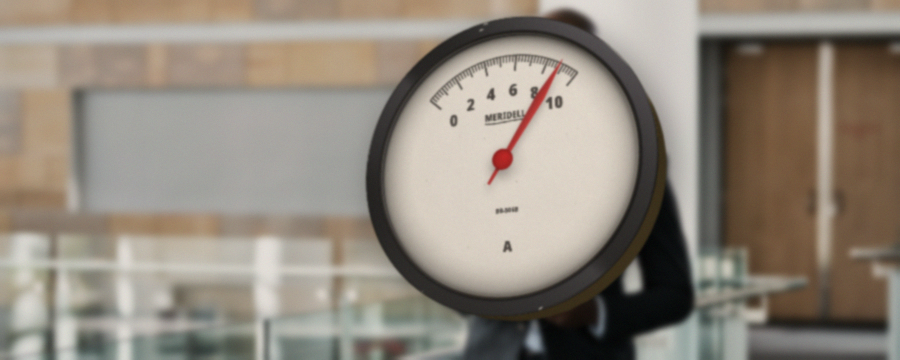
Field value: 9 A
